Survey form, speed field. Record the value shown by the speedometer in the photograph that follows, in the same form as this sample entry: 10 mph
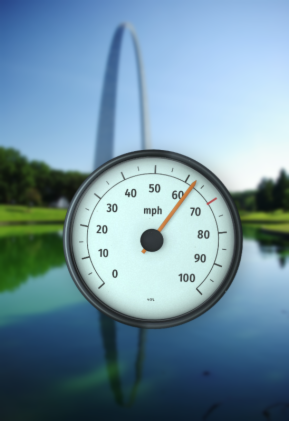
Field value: 62.5 mph
